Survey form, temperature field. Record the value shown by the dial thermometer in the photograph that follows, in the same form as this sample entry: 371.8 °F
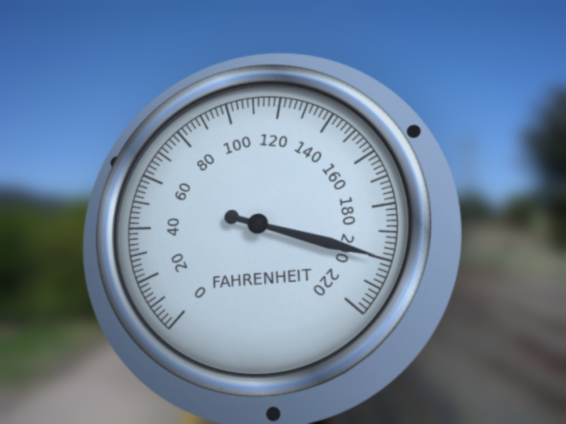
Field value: 200 °F
